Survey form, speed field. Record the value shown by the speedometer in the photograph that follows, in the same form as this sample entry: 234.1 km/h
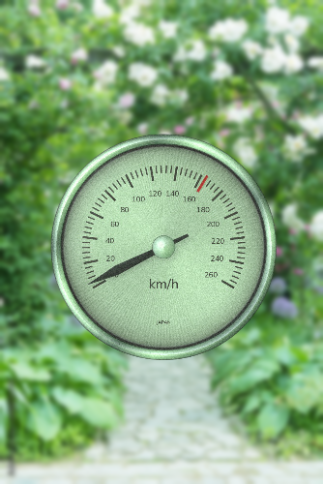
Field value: 4 km/h
